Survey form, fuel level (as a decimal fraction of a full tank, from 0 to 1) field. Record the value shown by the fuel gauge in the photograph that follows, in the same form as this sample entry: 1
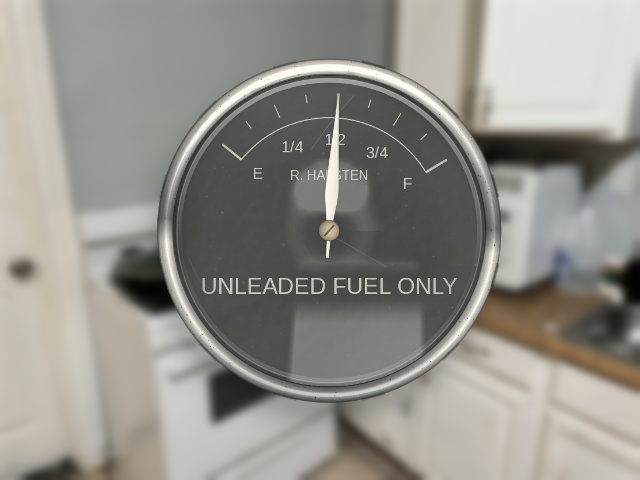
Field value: 0.5
